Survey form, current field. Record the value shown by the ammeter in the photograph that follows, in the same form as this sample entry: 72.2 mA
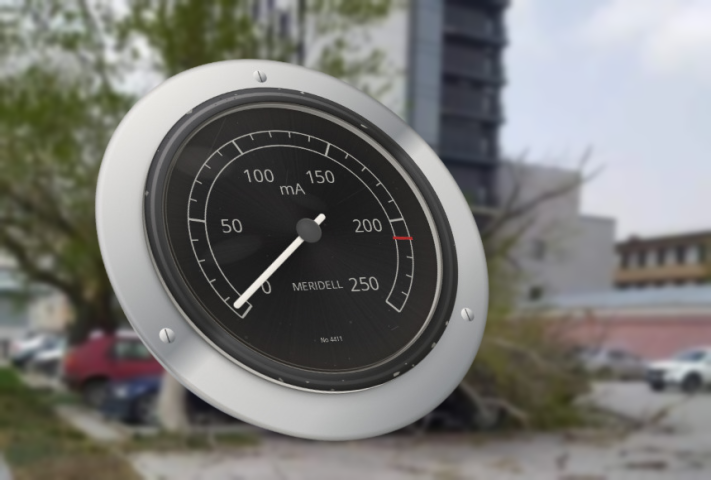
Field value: 5 mA
